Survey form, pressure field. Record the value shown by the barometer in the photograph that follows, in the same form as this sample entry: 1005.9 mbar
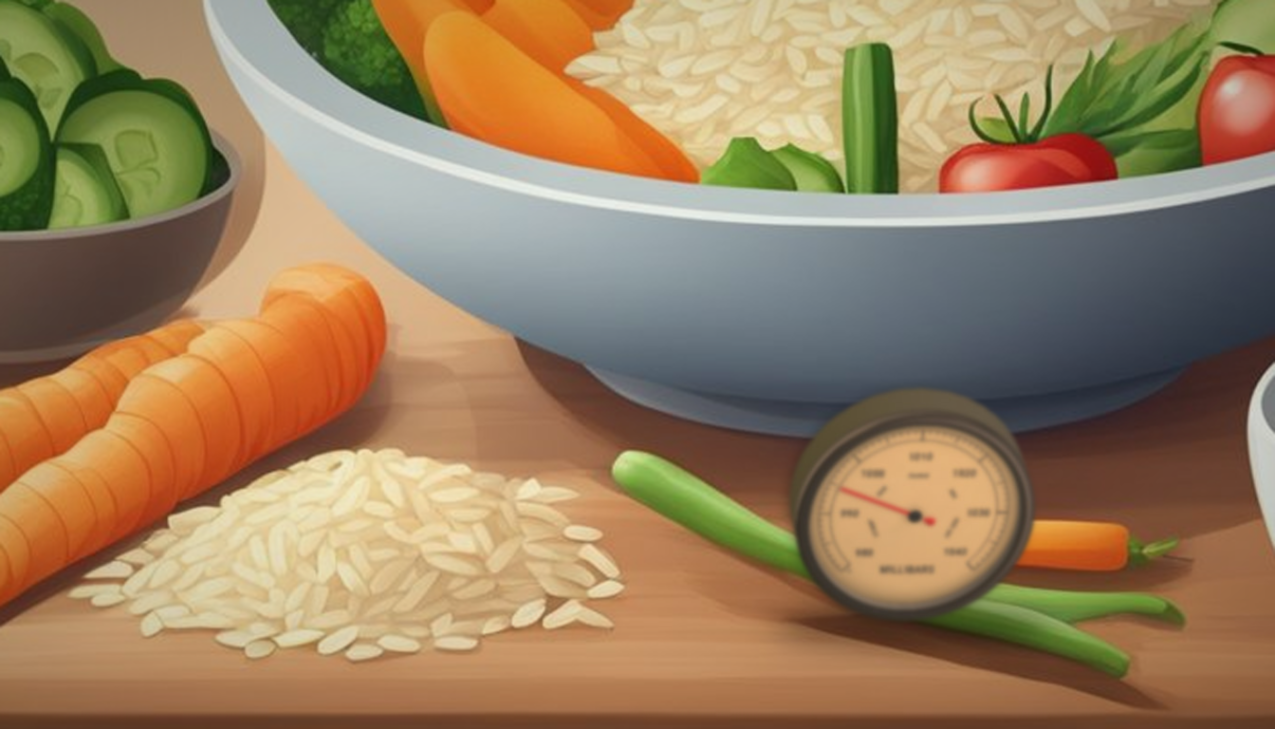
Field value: 995 mbar
